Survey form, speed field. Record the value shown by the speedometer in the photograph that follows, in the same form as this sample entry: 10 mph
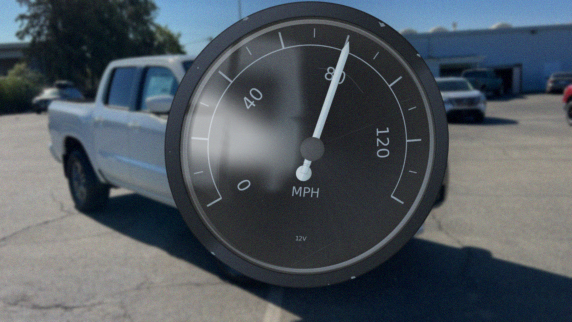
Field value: 80 mph
